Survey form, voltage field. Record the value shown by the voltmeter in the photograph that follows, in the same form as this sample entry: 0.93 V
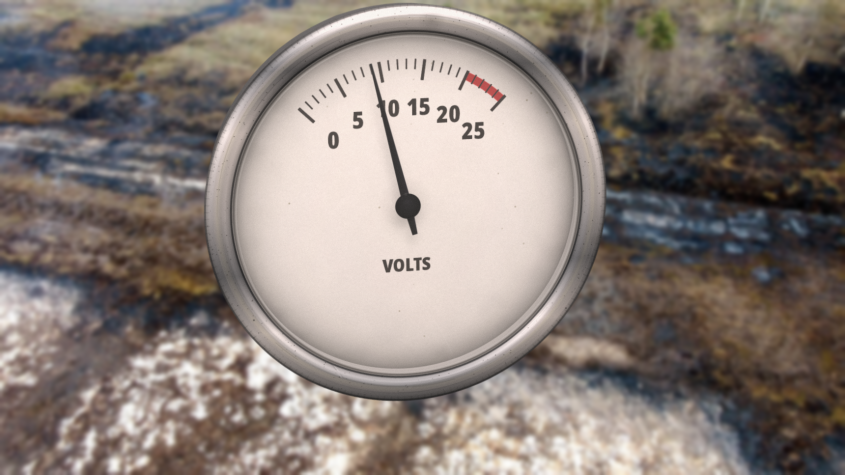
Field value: 9 V
